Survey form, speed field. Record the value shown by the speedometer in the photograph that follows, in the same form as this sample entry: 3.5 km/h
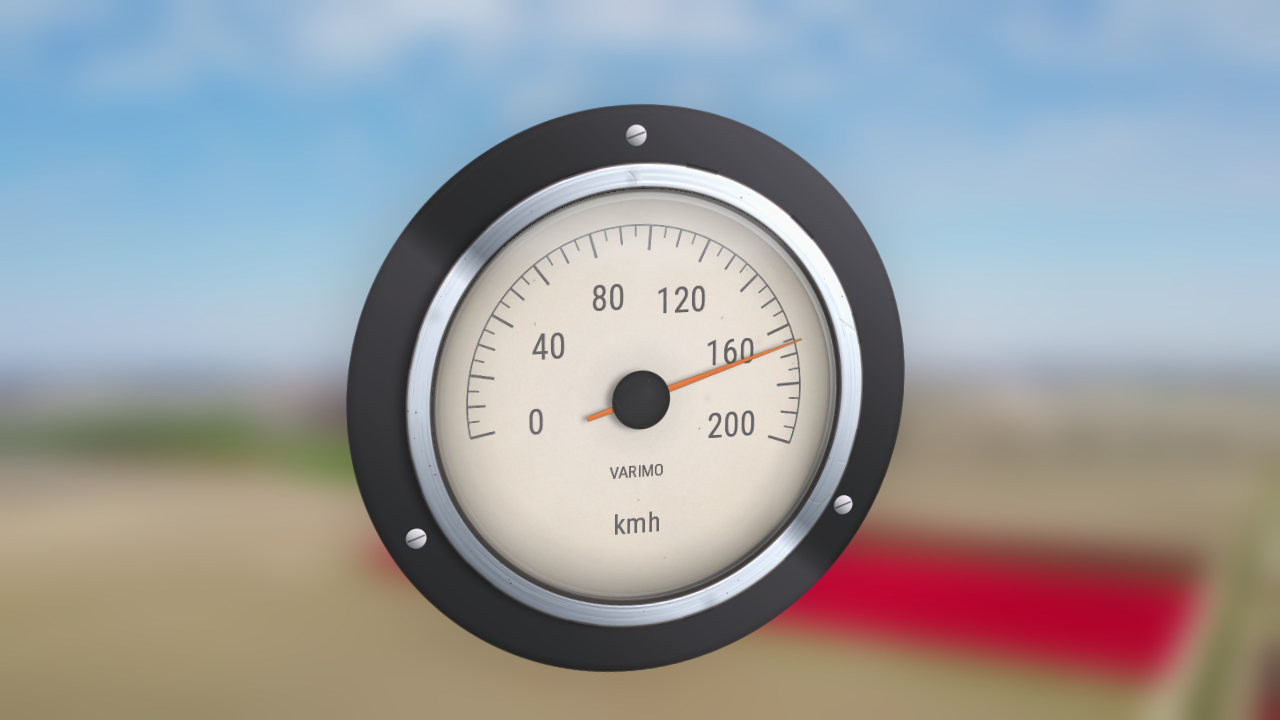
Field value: 165 km/h
